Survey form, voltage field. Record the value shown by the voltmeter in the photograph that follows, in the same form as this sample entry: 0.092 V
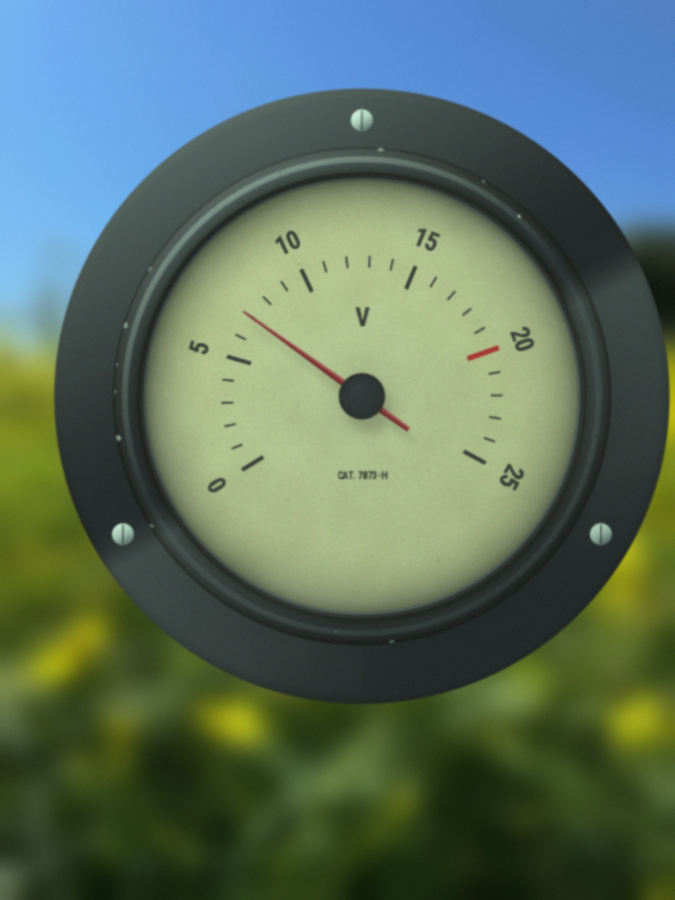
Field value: 7 V
